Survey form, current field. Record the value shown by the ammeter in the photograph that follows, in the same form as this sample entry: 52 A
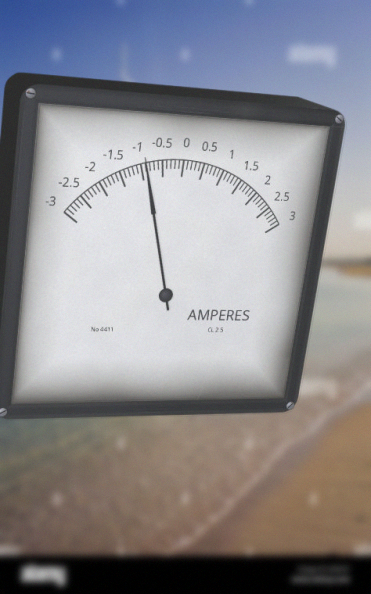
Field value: -0.9 A
